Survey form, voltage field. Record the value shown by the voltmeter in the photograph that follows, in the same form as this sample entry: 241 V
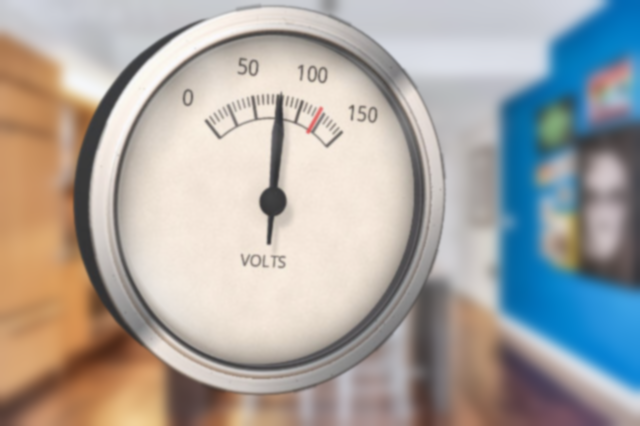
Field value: 75 V
